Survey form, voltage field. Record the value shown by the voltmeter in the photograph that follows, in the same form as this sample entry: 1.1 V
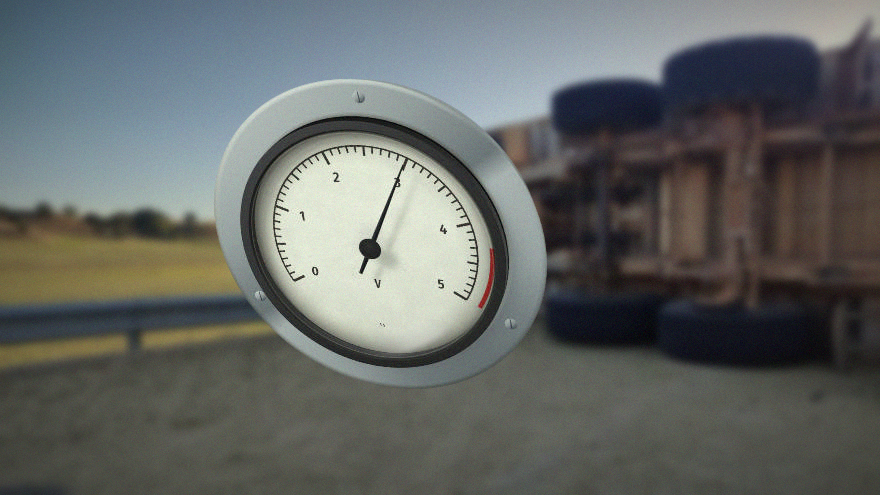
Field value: 3 V
